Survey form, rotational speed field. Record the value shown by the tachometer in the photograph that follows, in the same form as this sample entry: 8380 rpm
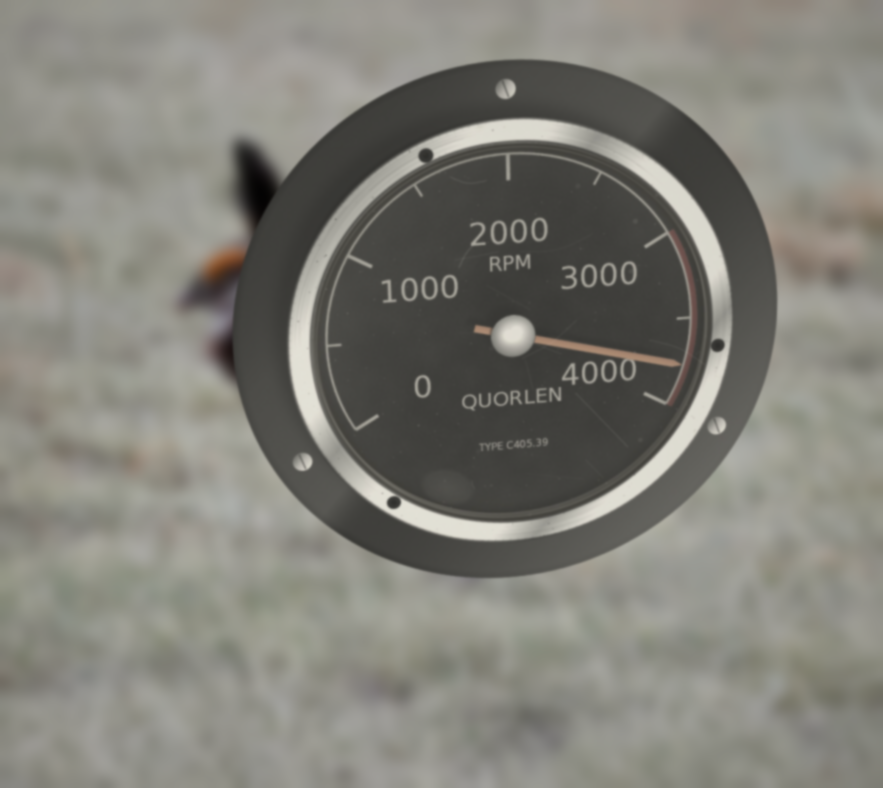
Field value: 3750 rpm
